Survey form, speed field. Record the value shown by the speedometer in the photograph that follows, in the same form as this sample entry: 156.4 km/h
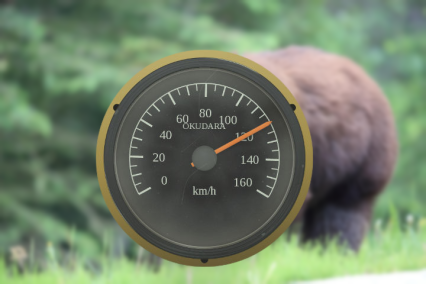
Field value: 120 km/h
